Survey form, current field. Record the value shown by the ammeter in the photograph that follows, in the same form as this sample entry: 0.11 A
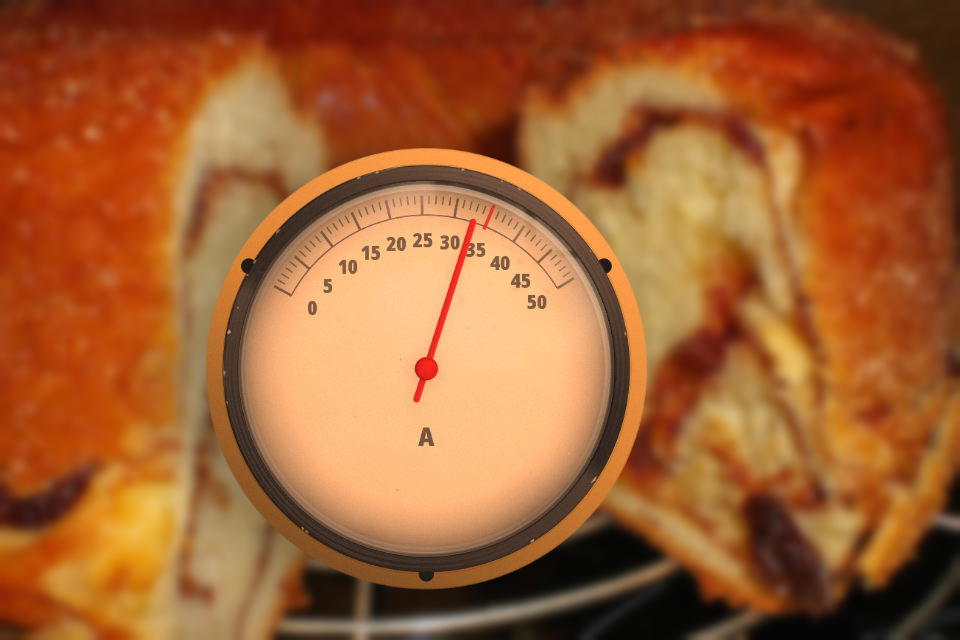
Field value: 33 A
